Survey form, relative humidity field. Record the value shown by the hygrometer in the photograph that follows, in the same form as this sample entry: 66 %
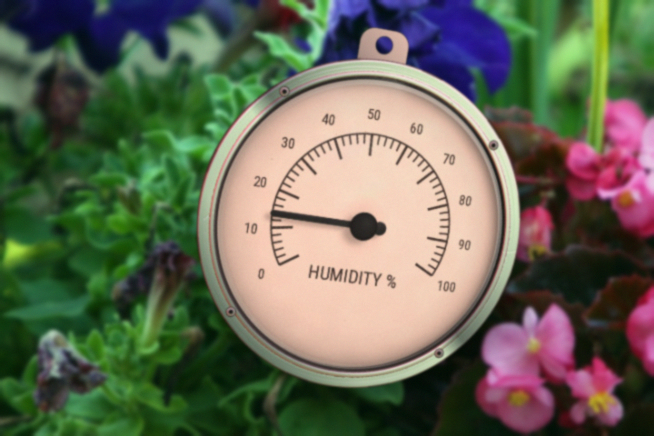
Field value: 14 %
